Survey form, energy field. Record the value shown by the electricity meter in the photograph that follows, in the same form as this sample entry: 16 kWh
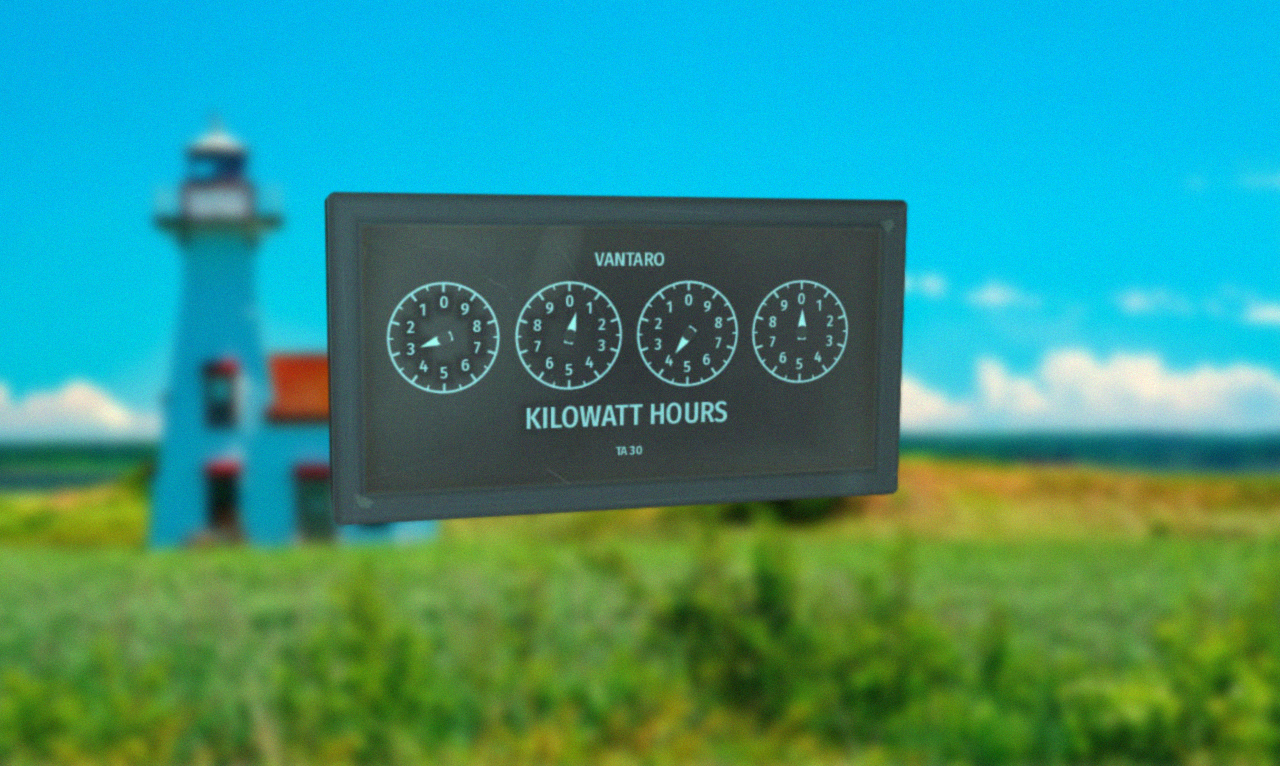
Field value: 3040 kWh
